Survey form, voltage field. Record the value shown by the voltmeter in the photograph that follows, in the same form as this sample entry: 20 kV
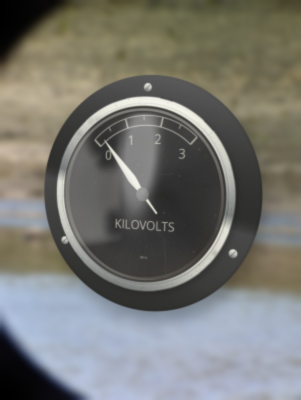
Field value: 0.25 kV
